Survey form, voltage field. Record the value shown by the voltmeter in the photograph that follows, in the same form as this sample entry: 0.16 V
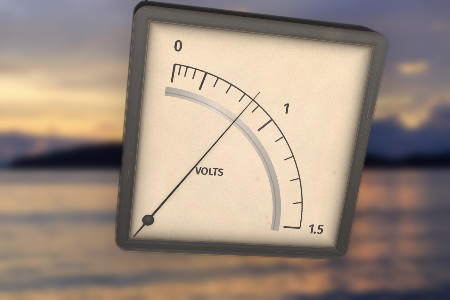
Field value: 0.85 V
